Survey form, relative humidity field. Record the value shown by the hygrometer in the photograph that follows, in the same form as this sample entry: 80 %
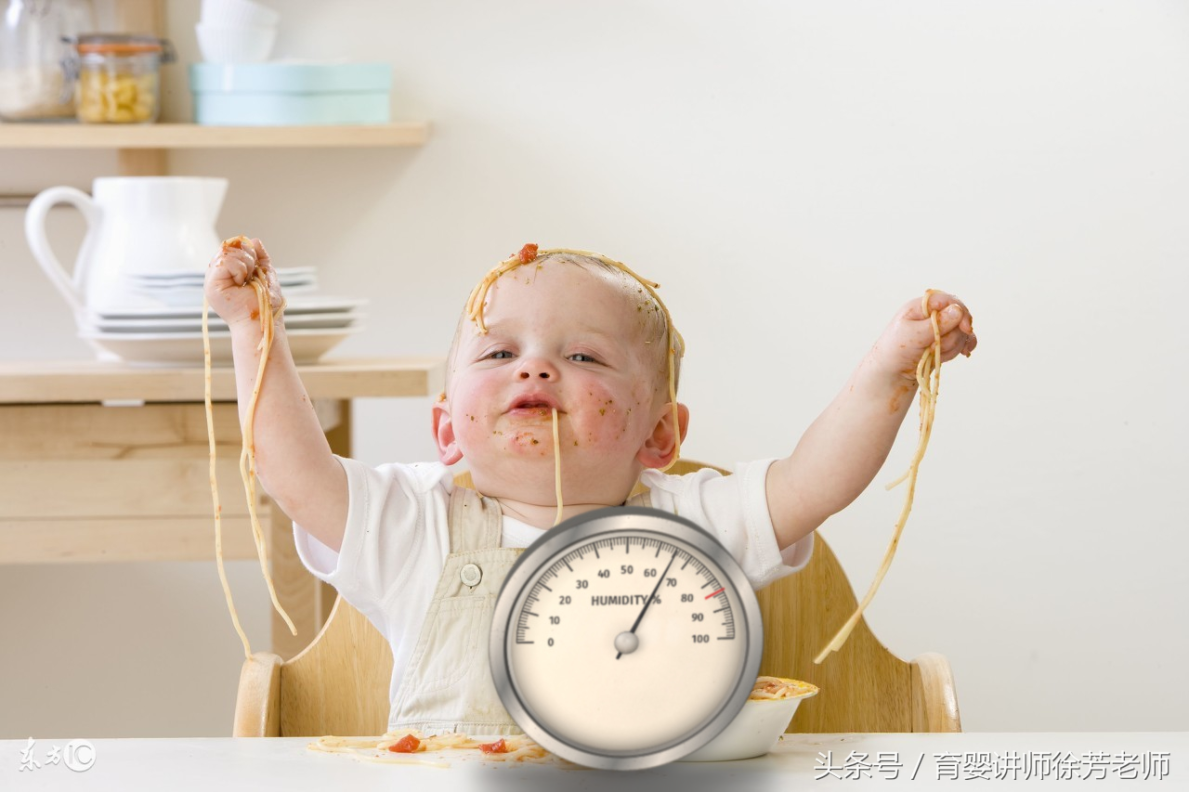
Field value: 65 %
